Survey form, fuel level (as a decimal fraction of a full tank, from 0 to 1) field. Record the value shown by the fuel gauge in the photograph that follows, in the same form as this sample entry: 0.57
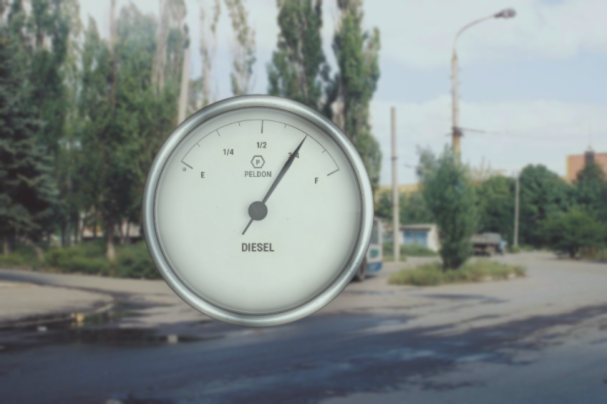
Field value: 0.75
